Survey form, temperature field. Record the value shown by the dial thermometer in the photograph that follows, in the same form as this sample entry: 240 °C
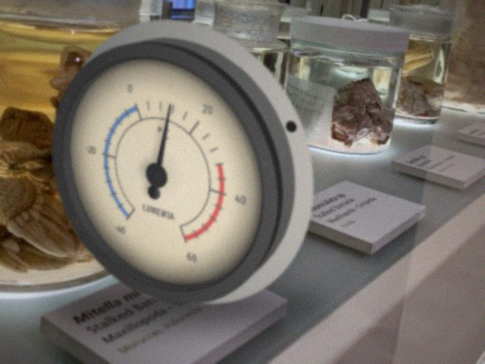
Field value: 12 °C
